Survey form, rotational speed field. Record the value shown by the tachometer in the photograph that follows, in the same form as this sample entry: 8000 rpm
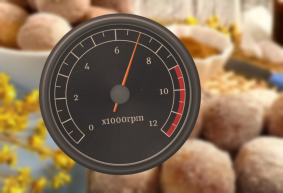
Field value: 7000 rpm
